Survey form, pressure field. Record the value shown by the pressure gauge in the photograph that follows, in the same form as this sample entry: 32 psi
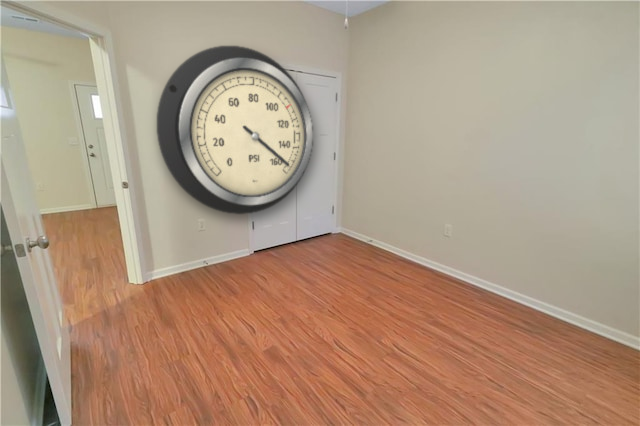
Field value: 155 psi
